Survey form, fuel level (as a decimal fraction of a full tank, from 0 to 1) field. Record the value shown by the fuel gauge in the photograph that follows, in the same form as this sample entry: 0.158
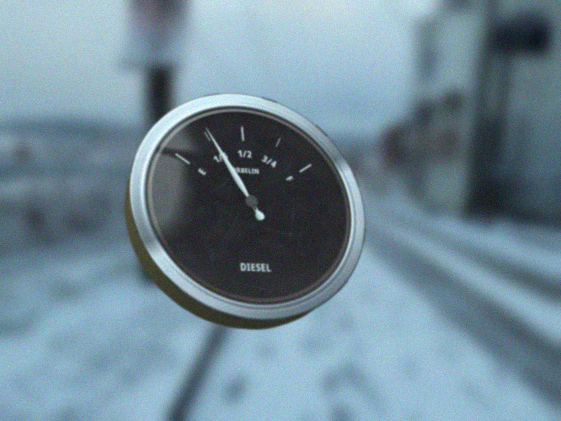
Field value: 0.25
